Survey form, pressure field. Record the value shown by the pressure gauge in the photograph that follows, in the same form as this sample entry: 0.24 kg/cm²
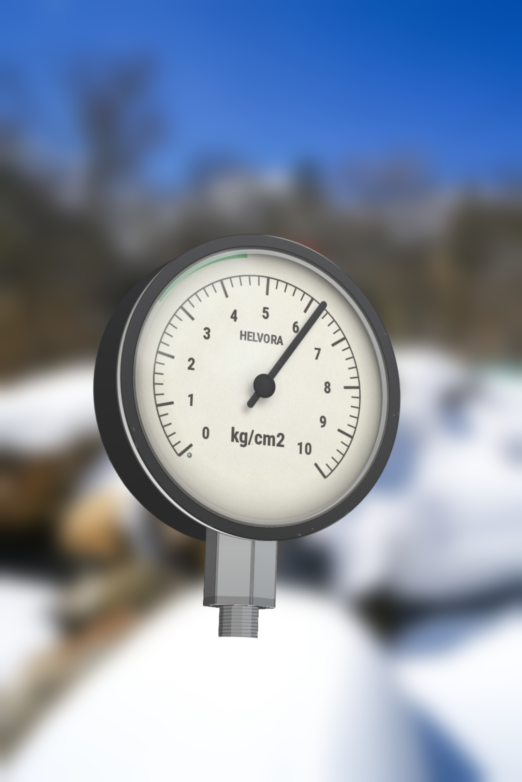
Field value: 6.2 kg/cm²
